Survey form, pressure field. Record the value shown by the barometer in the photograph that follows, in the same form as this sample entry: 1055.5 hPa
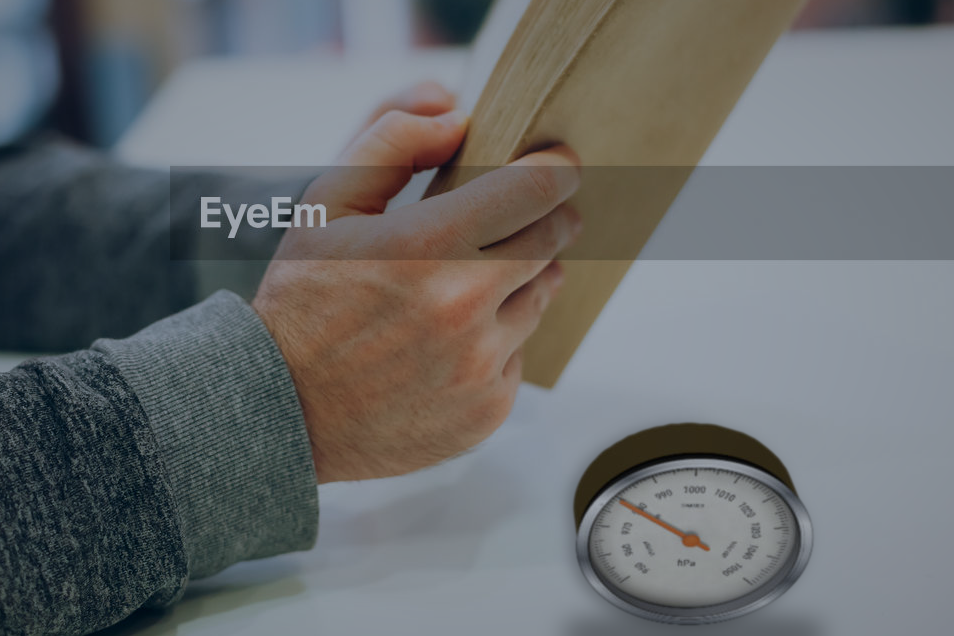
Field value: 980 hPa
